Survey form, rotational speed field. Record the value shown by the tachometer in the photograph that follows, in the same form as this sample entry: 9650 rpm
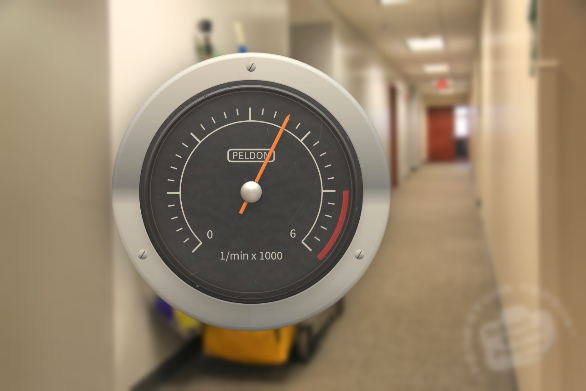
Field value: 3600 rpm
